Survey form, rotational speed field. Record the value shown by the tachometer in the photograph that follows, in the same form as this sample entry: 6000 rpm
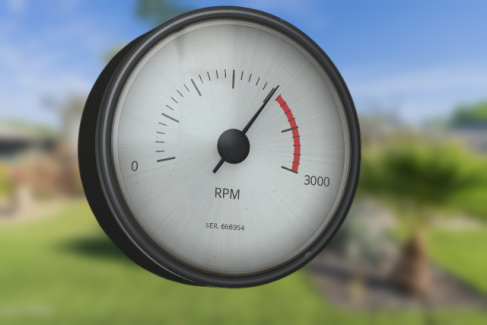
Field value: 2000 rpm
